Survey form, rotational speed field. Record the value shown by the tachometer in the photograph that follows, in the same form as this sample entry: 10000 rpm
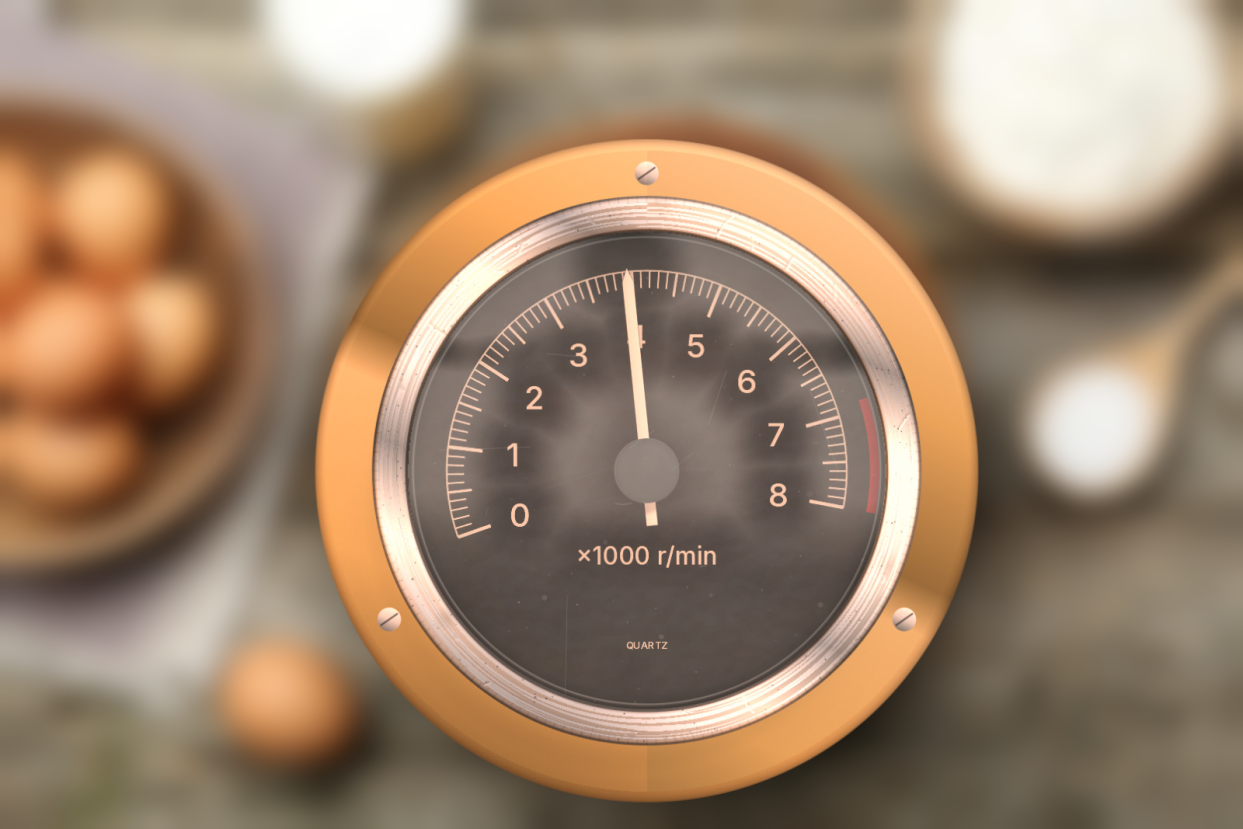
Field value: 3950 rpm
